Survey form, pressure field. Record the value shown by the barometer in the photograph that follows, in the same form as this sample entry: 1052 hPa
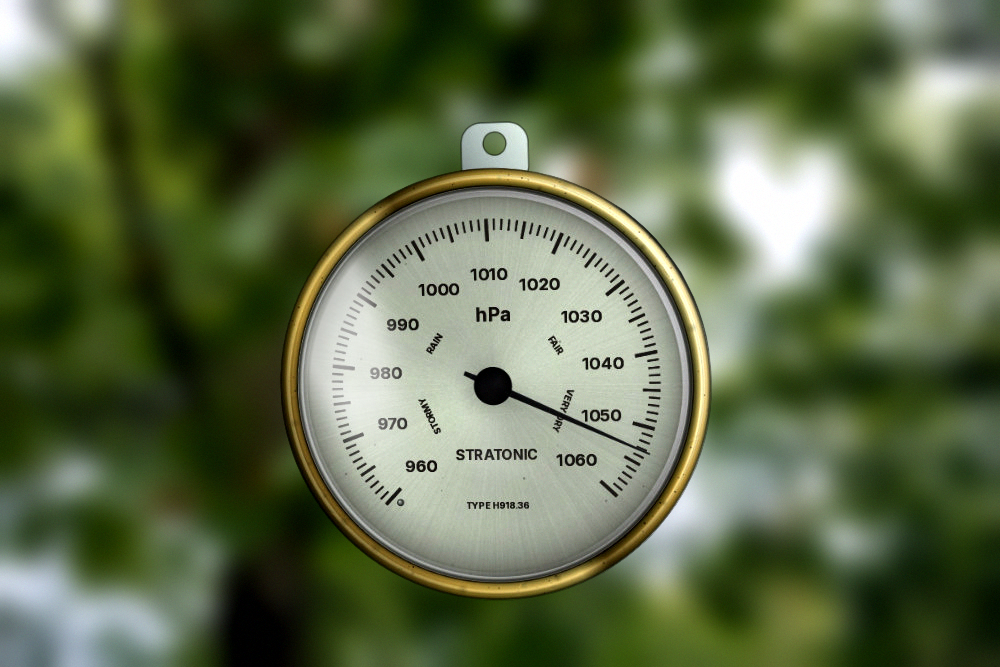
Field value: 1053 hPa
